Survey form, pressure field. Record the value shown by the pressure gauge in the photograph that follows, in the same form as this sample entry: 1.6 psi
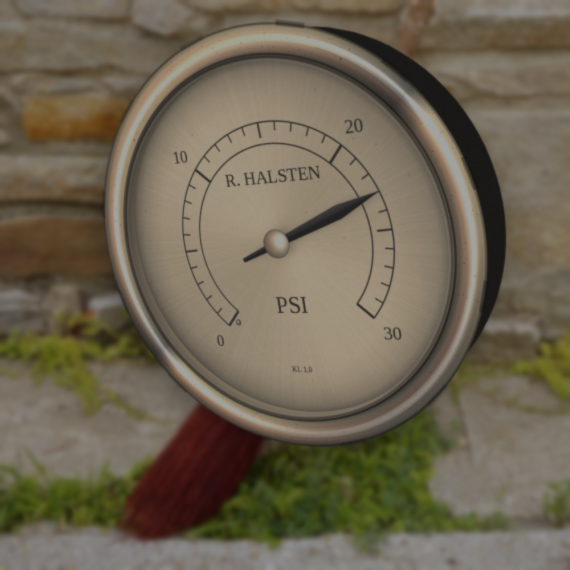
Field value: 23 psi
